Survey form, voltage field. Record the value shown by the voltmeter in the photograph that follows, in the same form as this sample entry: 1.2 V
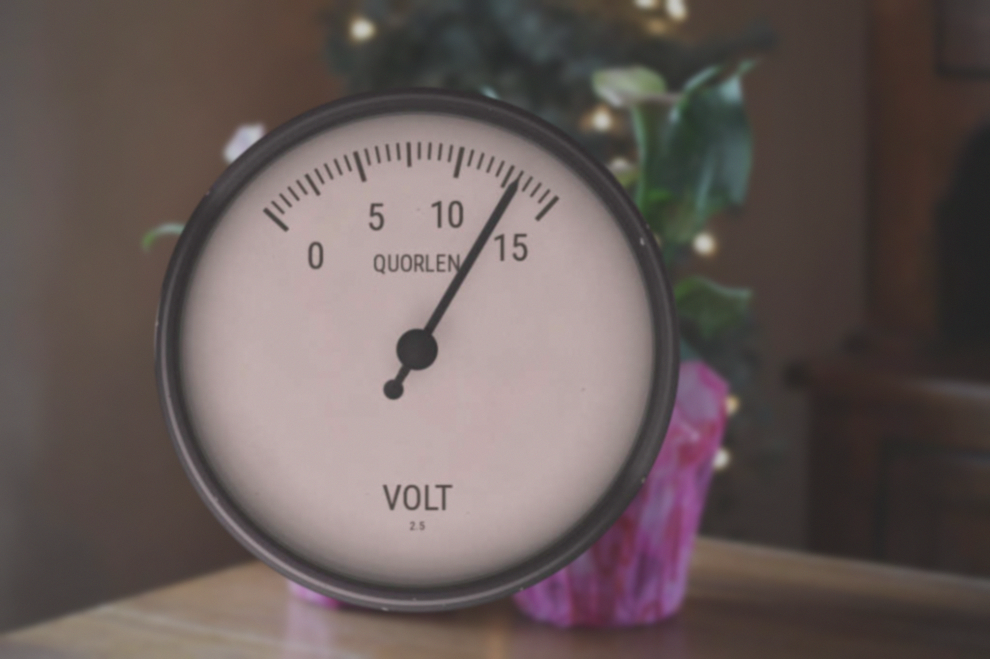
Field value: 13 V
